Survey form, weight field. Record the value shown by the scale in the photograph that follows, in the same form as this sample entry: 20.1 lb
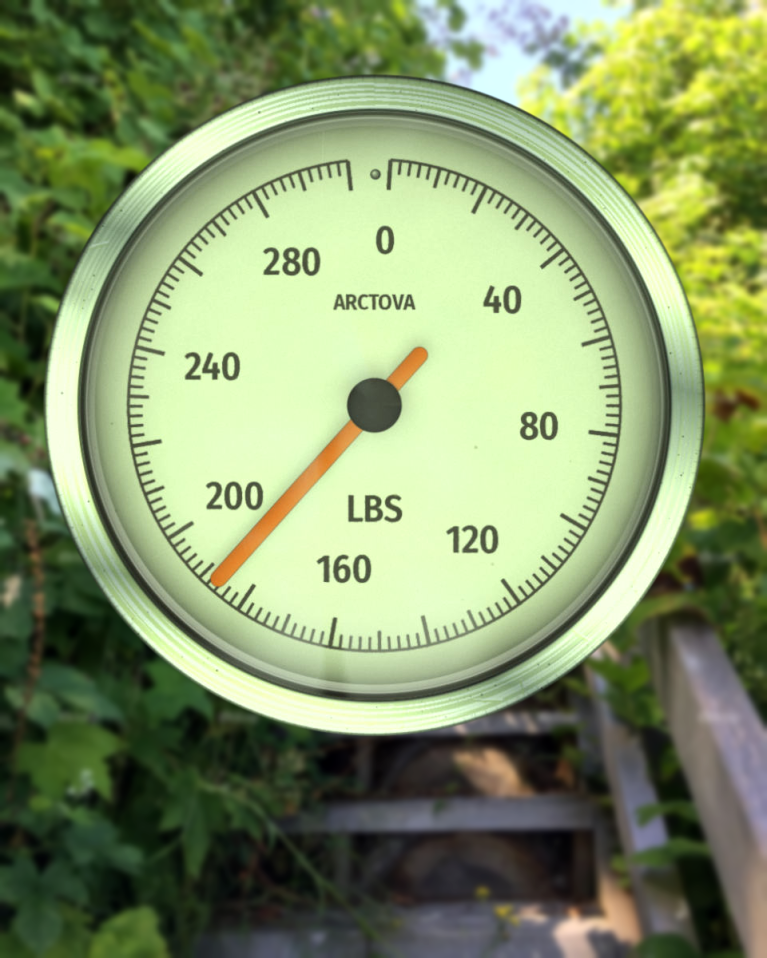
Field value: 187 lb
